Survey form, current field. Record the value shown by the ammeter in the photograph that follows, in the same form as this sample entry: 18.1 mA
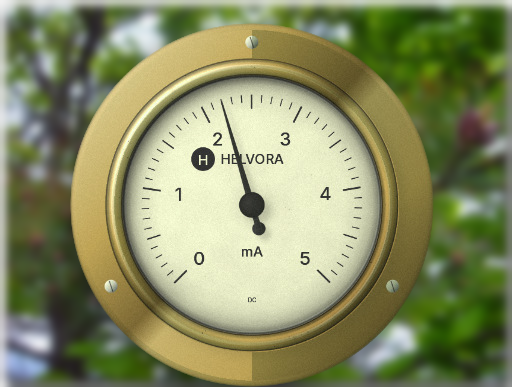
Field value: 2.2 mA
